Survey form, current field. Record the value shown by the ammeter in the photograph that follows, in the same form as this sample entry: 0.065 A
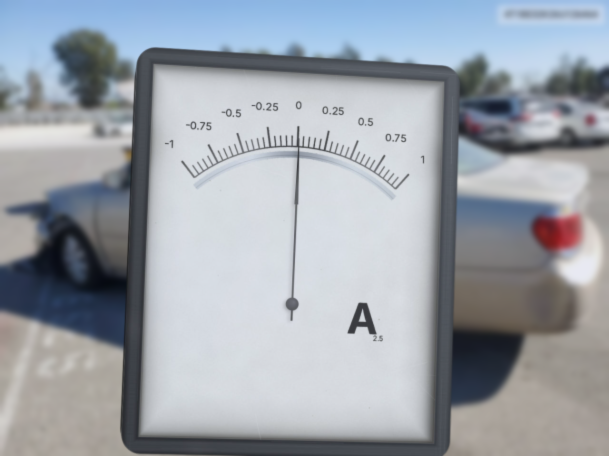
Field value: 0 A
